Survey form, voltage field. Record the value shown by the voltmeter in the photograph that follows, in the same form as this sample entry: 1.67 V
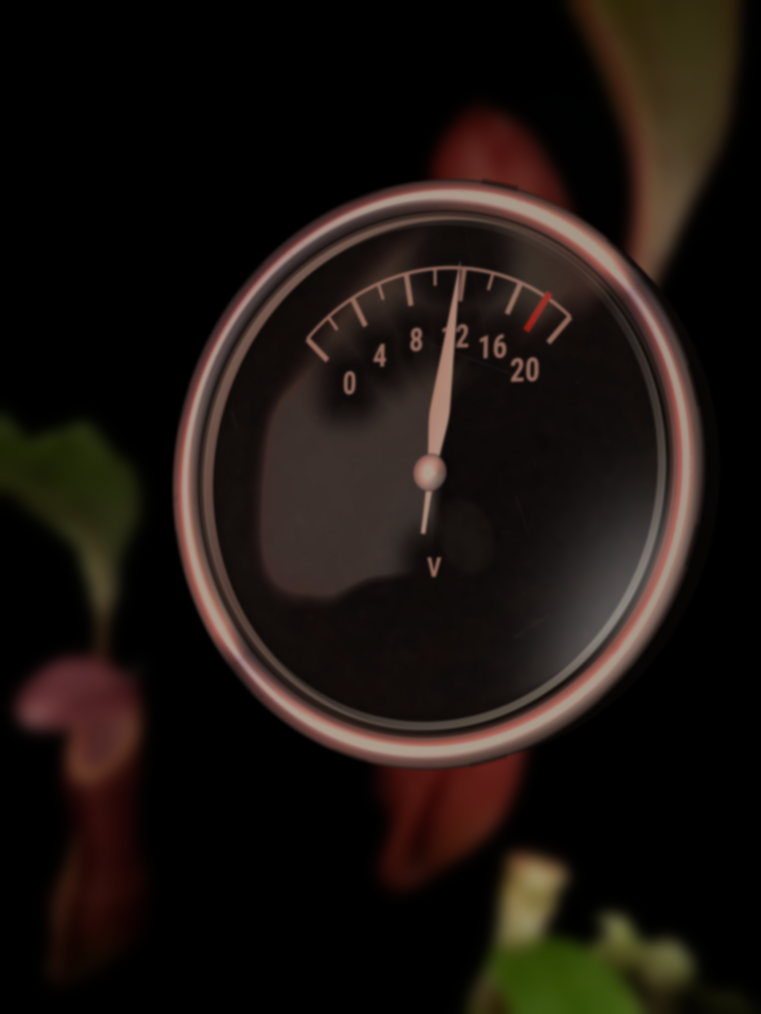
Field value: 12 V
